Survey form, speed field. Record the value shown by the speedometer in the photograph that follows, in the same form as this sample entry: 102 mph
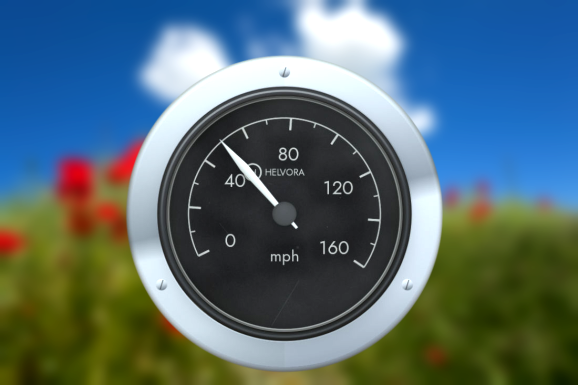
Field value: 50 mph
